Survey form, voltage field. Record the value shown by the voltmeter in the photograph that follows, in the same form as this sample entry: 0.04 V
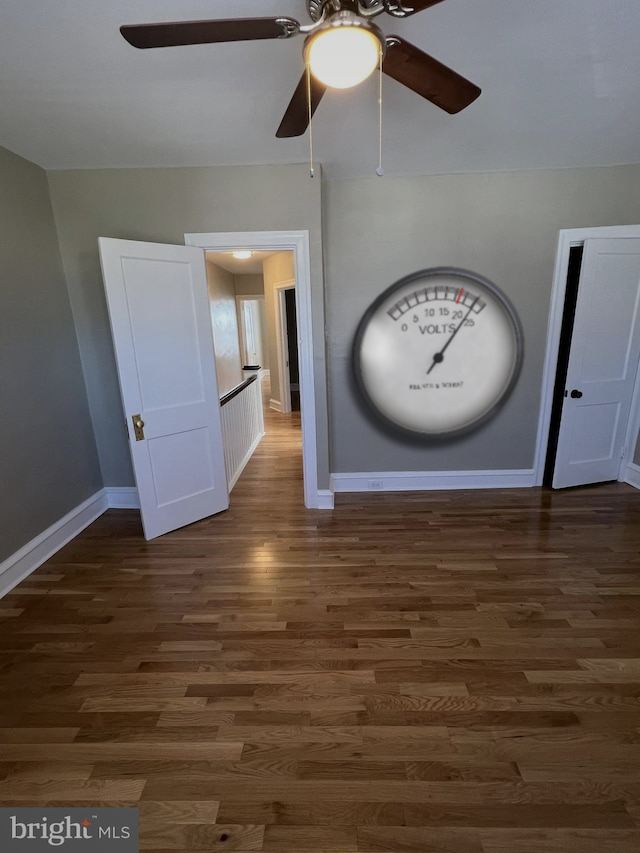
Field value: 22.5 V
